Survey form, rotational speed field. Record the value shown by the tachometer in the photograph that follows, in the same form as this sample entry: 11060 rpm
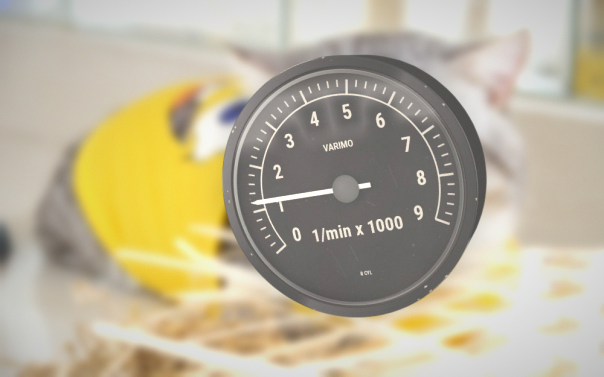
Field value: 1200 rpm
